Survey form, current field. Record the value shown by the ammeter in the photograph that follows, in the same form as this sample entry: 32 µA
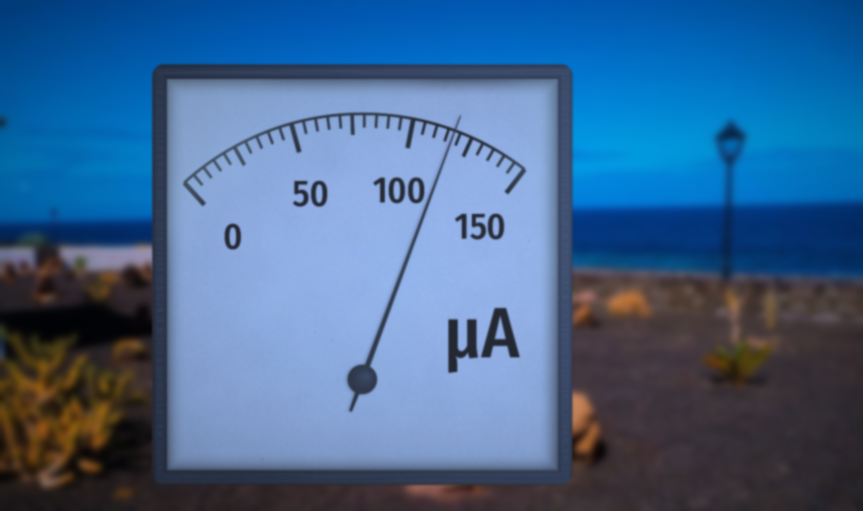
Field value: 117.5 µA
